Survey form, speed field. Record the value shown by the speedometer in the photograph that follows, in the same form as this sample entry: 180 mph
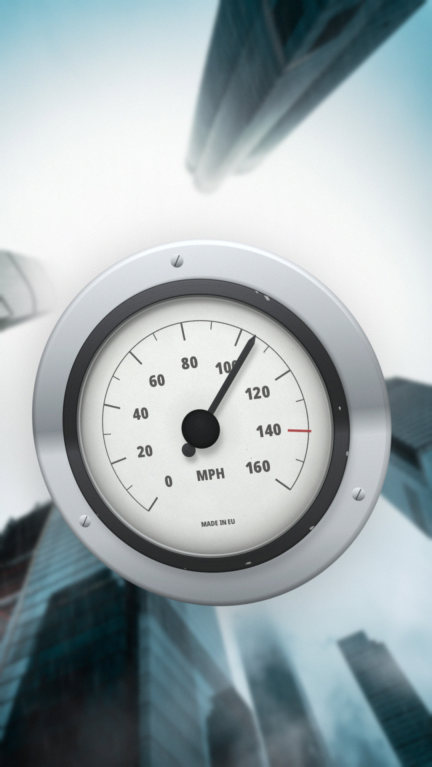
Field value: 105 mph
